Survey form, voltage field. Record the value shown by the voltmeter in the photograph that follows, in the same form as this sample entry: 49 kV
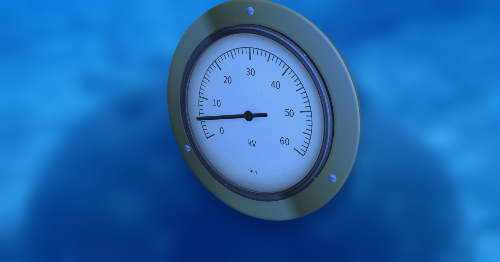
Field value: 5 kV
